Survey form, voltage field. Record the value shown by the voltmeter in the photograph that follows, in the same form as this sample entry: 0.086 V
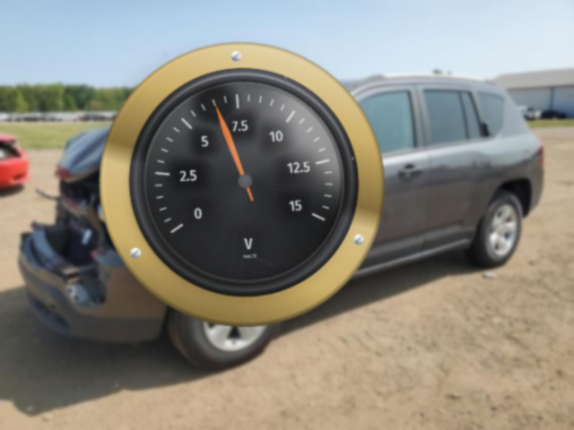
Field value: 6.5 V
